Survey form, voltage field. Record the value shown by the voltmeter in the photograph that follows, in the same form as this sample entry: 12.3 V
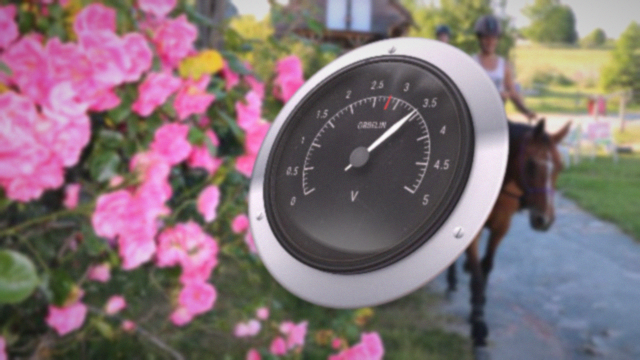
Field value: 3.5 V
